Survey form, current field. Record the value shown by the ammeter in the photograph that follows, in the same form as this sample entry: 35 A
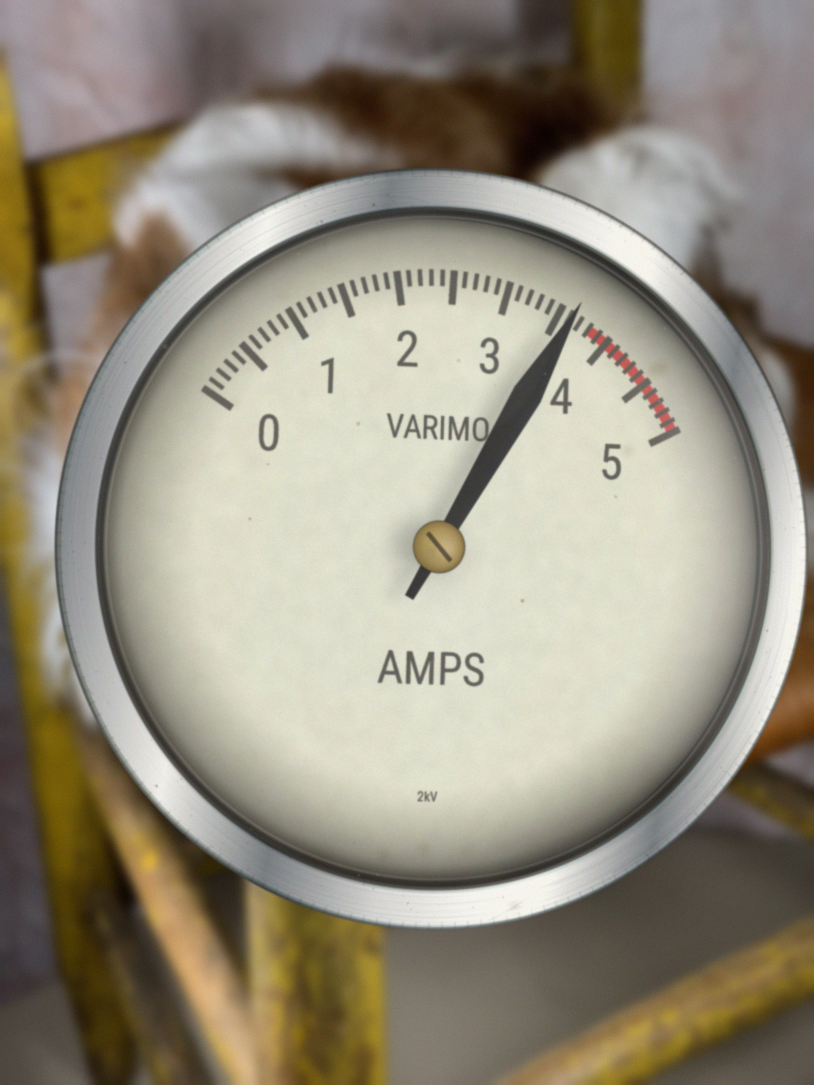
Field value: 3.6 A
